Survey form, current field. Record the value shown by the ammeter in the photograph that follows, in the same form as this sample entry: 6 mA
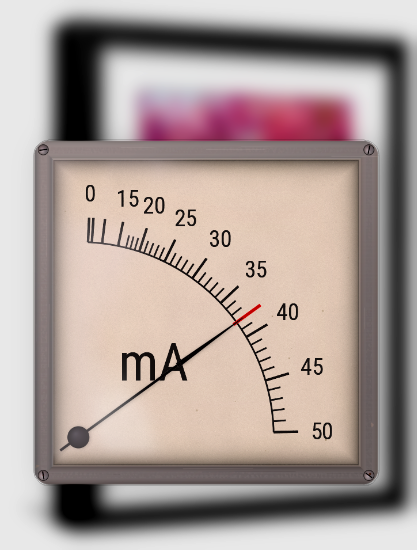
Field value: 38 mA
